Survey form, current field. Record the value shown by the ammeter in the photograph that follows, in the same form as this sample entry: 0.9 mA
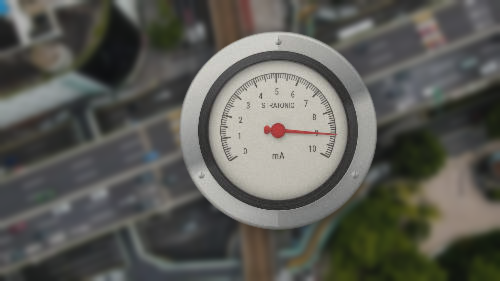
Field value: 9 mA
